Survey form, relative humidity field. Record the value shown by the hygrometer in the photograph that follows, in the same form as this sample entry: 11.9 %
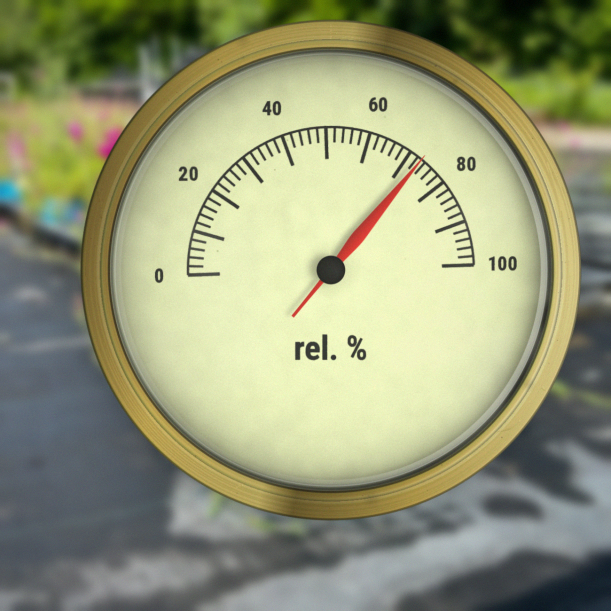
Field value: 73 %
